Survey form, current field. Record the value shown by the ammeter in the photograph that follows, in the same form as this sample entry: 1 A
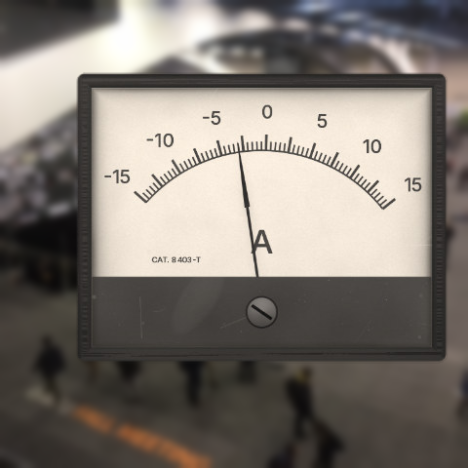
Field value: -3 A
